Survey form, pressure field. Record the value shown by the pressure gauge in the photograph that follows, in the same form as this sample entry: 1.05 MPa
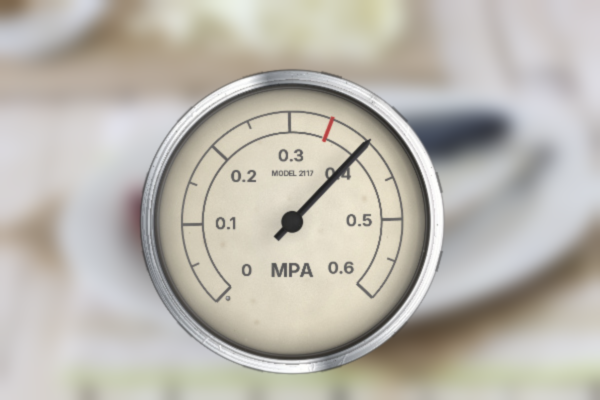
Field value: 0.4 MPa
